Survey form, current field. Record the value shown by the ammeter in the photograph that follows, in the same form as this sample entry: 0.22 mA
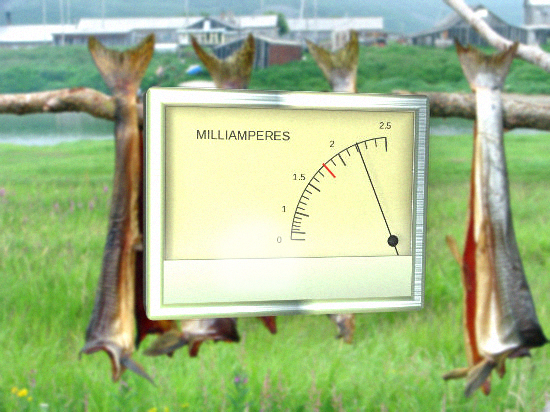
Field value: 2.2 mA
